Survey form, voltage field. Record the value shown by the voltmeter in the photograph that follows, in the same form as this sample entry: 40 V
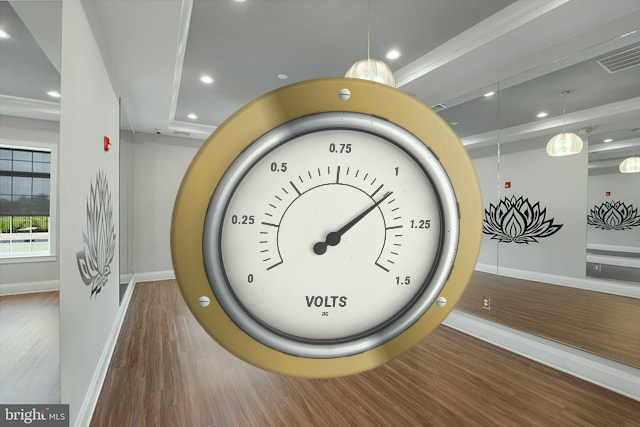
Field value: 1.05 V
